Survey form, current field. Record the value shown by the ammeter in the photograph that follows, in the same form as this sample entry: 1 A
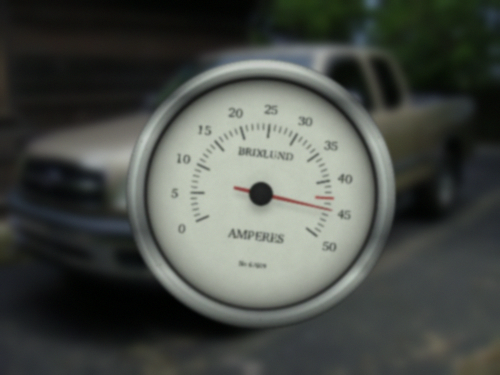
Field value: 45 A
